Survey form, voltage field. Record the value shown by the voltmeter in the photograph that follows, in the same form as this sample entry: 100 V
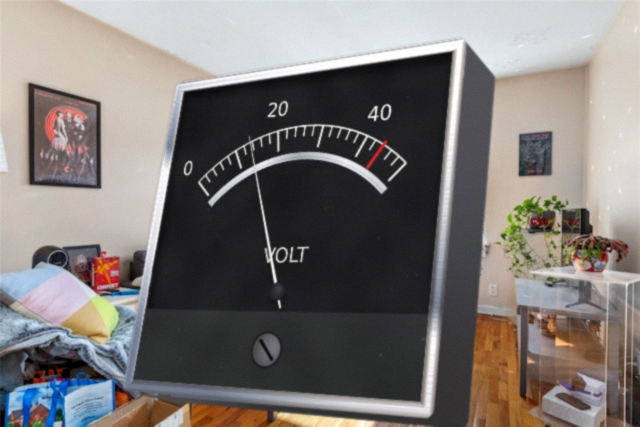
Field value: 14 V
